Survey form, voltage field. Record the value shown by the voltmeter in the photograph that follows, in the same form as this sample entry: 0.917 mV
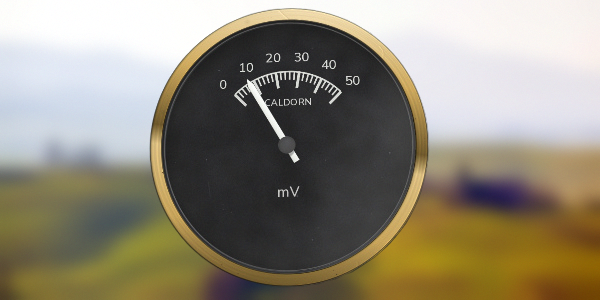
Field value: 8 mV
